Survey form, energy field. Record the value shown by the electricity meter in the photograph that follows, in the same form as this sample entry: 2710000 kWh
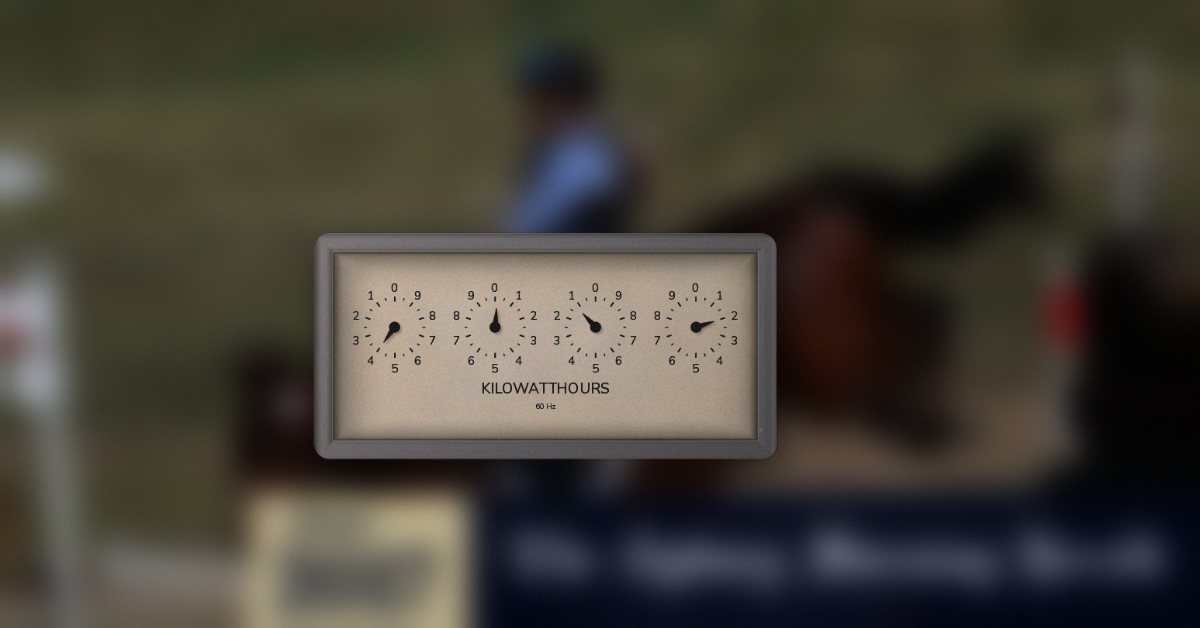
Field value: 4012 kWh
